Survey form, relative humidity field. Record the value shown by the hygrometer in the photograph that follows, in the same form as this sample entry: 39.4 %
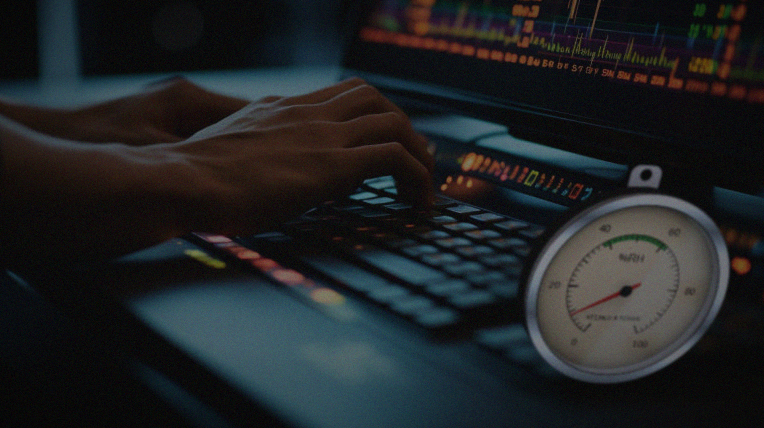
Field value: 10 %
